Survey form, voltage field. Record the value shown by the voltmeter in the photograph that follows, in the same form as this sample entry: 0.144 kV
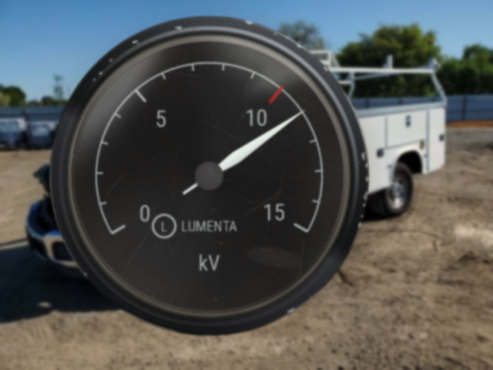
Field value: 11 kV
